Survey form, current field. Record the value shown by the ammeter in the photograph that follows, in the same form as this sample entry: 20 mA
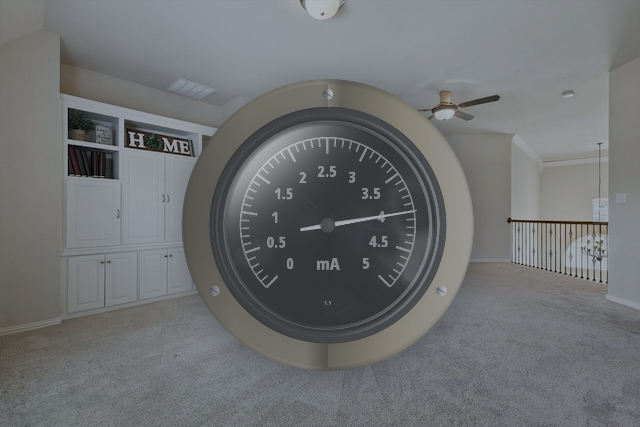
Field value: 4 mA
